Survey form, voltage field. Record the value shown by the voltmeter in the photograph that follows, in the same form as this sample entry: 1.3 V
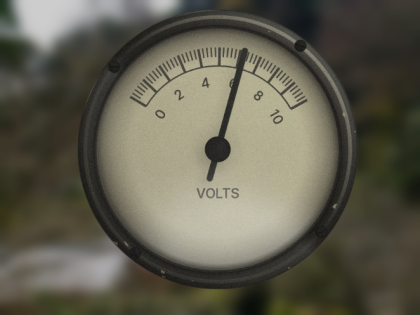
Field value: 6.2 V
